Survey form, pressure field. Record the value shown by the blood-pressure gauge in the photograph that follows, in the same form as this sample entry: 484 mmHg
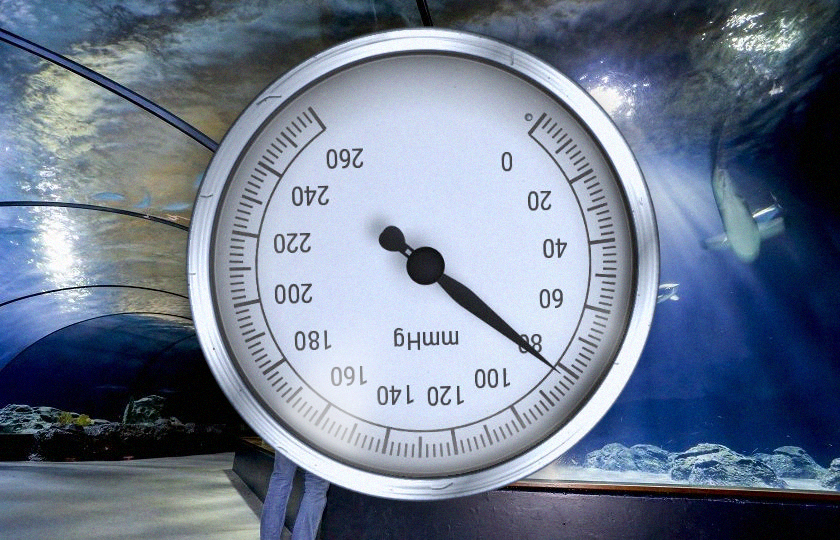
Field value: 82 mmHg
